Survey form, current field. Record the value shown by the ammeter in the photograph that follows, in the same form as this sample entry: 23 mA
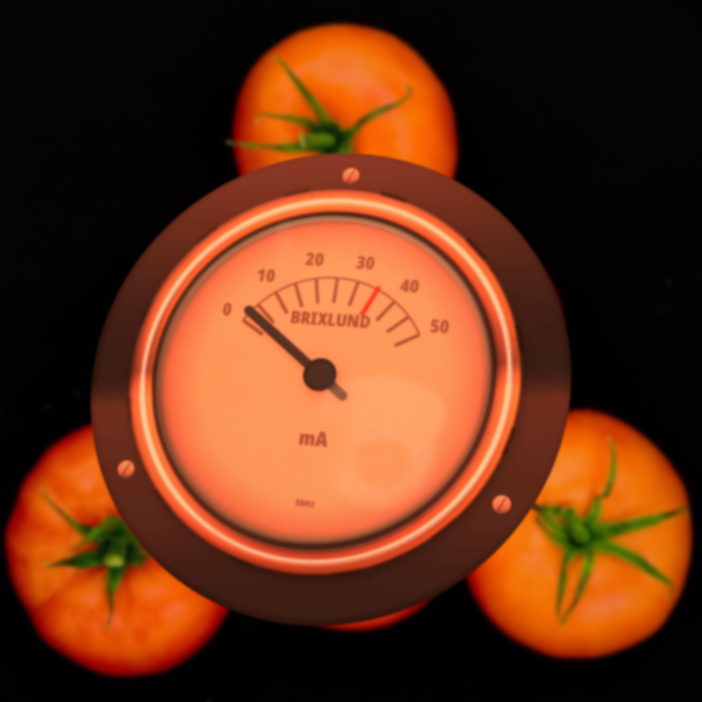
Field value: 2.5 mA
